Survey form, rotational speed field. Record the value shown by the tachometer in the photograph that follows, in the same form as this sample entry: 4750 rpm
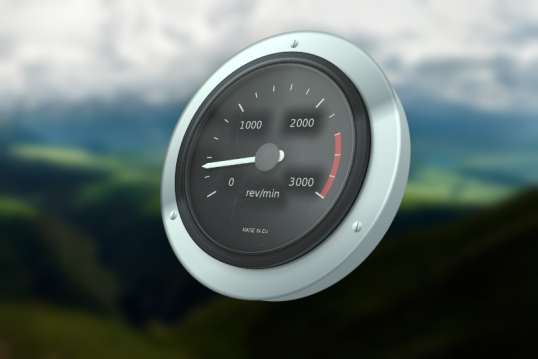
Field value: 300 rpm
